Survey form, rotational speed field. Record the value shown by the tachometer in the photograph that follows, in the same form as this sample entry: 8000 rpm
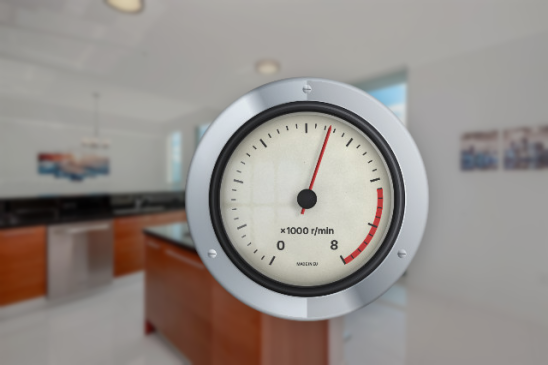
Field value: 4500 rpm
